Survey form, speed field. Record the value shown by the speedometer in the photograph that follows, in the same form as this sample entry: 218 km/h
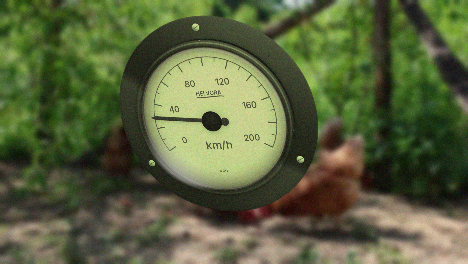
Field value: 30 km/h
